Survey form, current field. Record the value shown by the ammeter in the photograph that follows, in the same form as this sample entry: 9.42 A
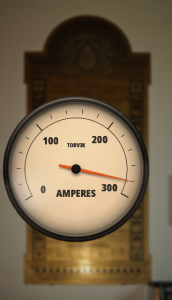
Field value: 280 A
